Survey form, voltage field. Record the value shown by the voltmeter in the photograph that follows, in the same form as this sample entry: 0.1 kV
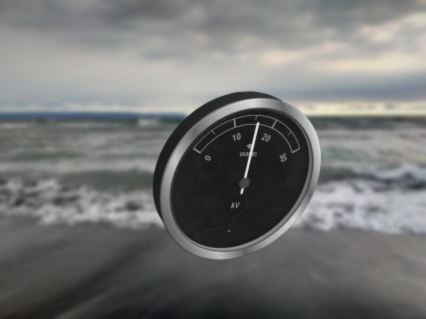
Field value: 15 kV
